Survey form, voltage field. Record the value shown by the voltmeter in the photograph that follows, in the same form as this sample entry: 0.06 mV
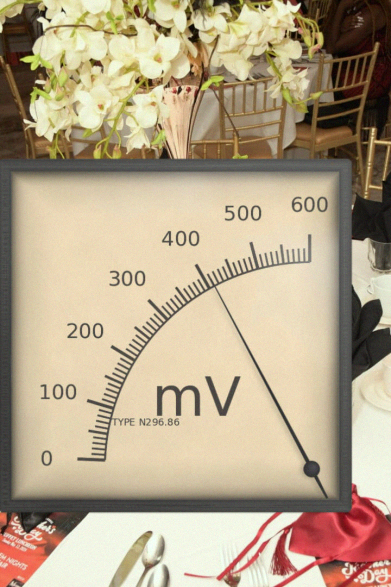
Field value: 410 mV
